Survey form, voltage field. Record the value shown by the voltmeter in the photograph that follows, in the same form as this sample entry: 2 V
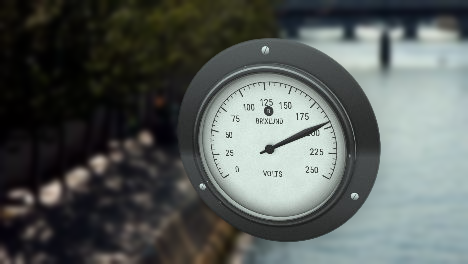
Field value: 195 V
